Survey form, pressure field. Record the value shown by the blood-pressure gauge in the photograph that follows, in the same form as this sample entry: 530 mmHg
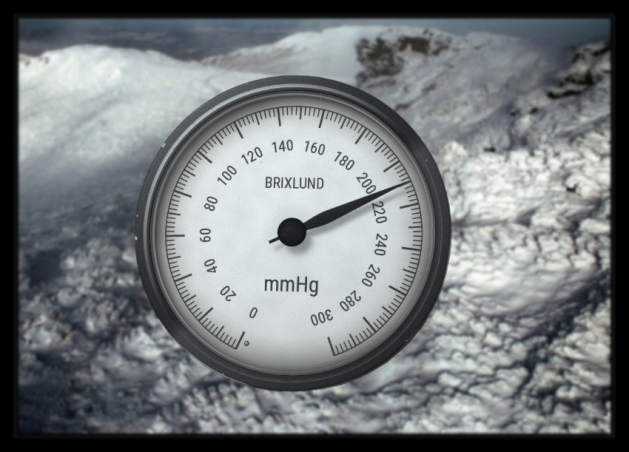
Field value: 210 mmHg
